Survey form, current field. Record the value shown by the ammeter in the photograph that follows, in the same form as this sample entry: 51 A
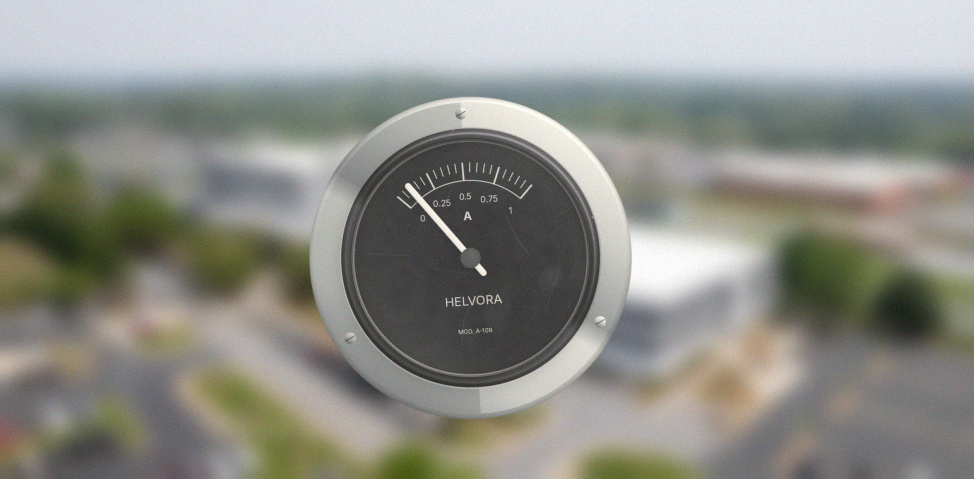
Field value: 0.1 A
